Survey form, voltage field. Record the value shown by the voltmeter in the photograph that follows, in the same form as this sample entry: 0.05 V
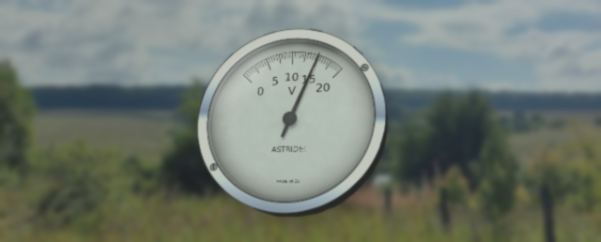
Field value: 15 V
